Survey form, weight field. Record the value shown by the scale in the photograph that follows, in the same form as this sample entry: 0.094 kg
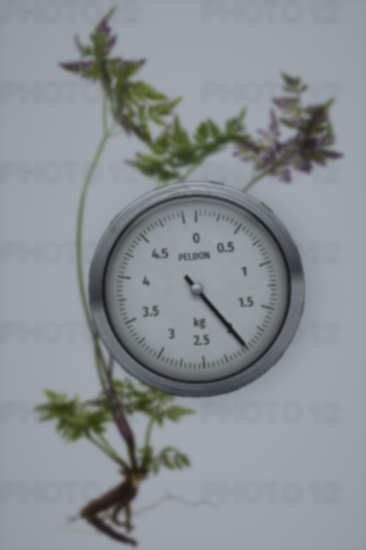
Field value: 2 kg
